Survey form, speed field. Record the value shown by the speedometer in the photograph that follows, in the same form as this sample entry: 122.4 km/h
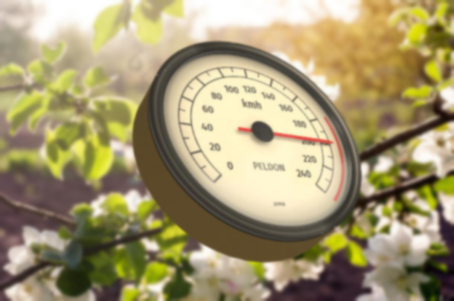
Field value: 200 km/h
